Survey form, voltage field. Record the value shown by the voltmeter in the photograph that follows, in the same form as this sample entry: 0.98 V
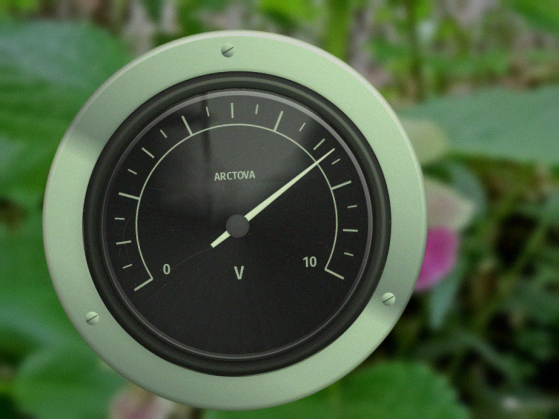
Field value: 7.25 V
